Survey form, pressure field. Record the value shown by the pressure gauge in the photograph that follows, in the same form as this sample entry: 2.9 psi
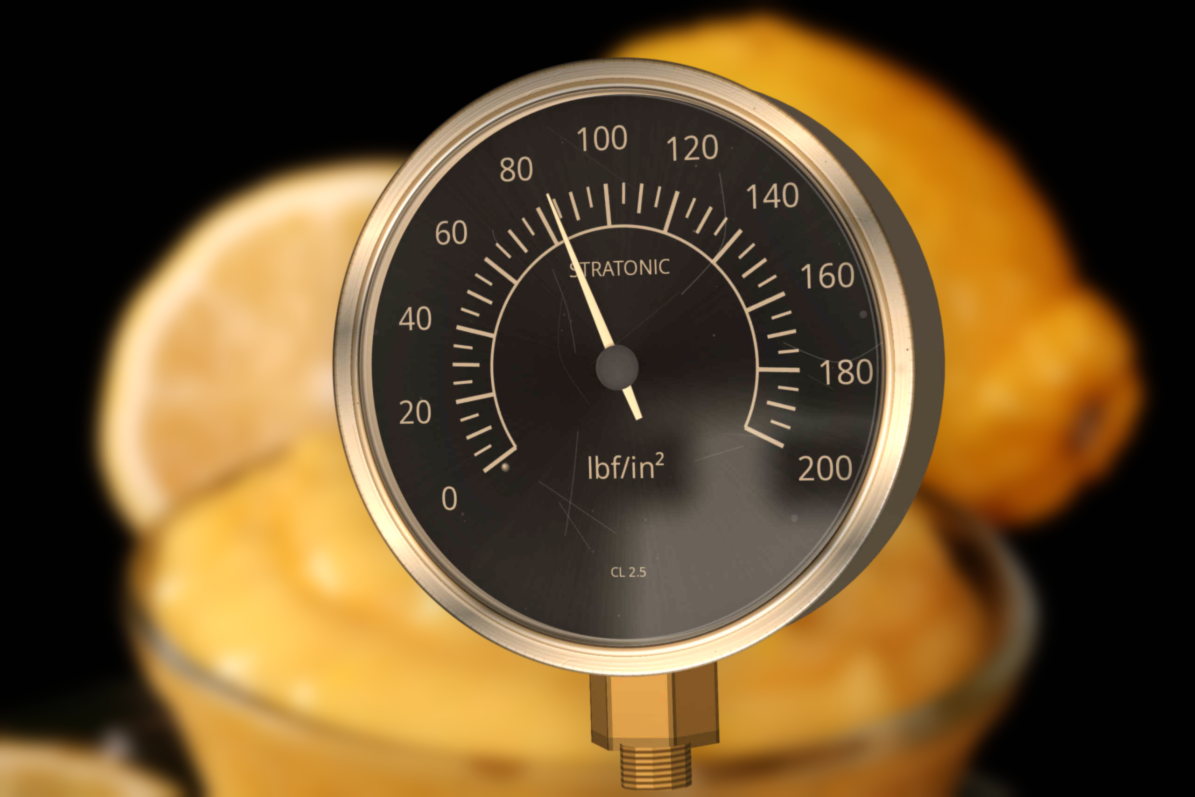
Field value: 85 psi
